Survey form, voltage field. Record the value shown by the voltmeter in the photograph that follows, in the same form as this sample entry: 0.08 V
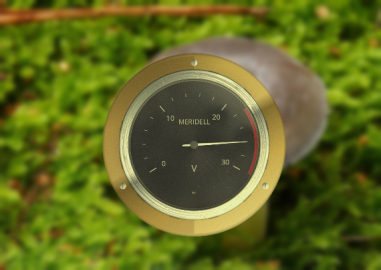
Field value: 26 V
